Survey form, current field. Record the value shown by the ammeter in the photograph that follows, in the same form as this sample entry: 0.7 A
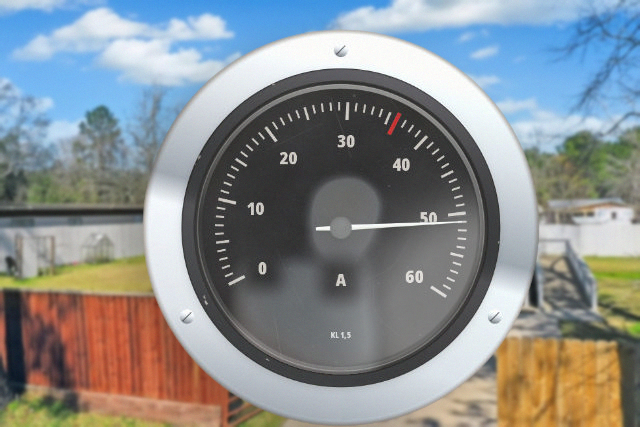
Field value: 51 A
